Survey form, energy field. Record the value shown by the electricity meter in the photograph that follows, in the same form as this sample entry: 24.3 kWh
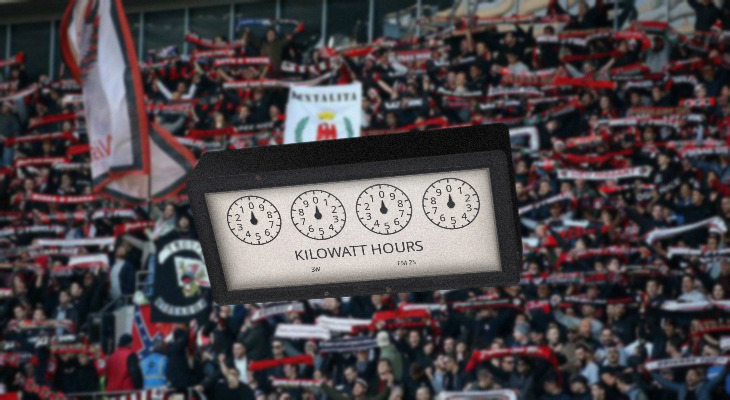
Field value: 0 kWh
